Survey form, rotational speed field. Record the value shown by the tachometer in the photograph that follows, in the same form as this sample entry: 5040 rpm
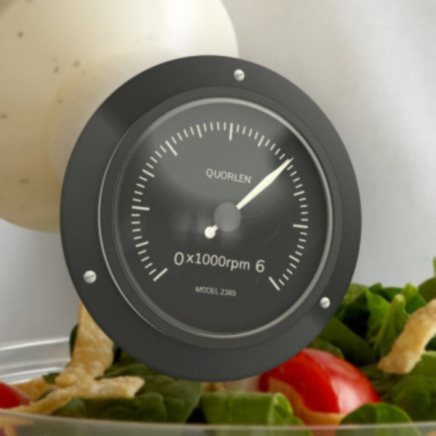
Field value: 4000 rpm
